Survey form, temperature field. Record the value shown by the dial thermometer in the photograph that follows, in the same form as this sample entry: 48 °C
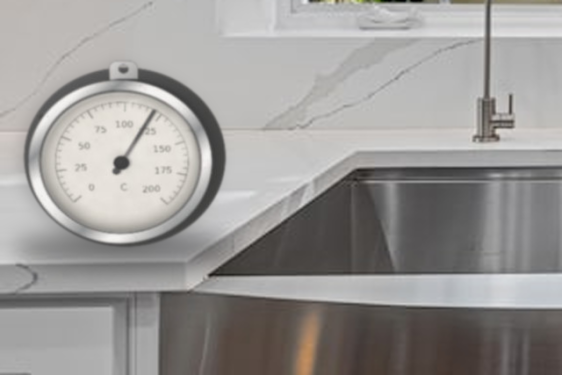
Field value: 120 °C
